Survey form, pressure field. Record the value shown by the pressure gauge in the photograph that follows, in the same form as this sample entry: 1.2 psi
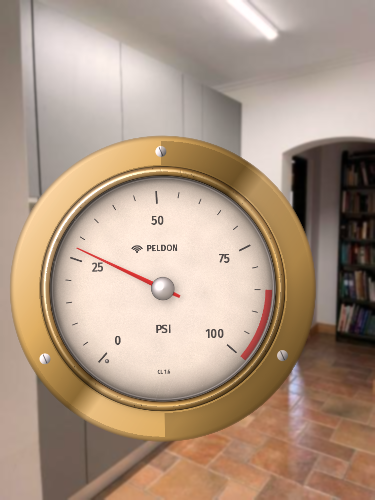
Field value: 27.5 psi
